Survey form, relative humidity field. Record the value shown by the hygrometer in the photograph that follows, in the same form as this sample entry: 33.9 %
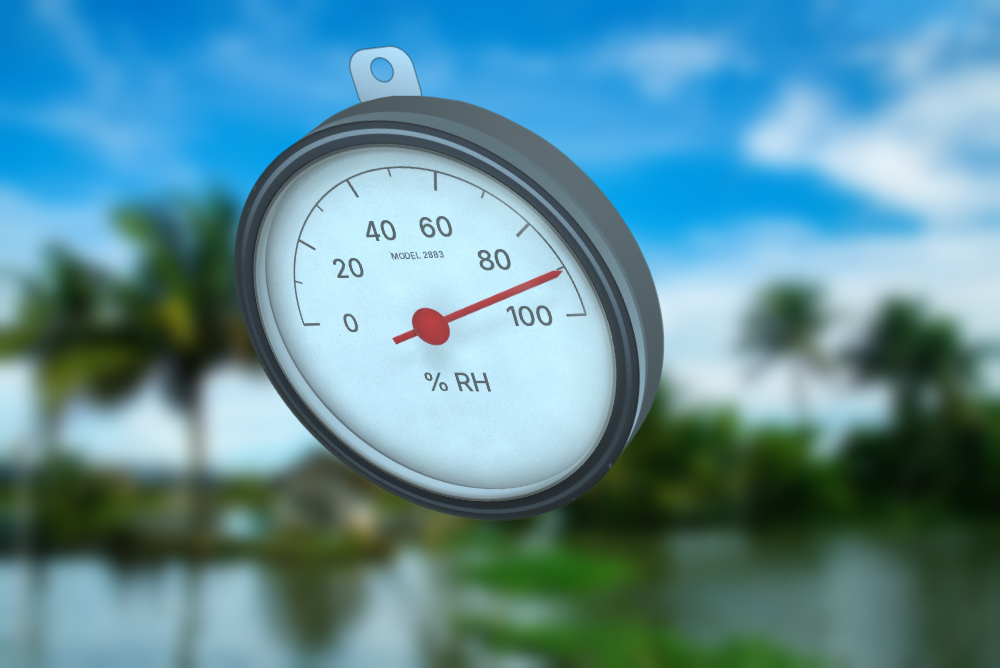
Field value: 90 %
